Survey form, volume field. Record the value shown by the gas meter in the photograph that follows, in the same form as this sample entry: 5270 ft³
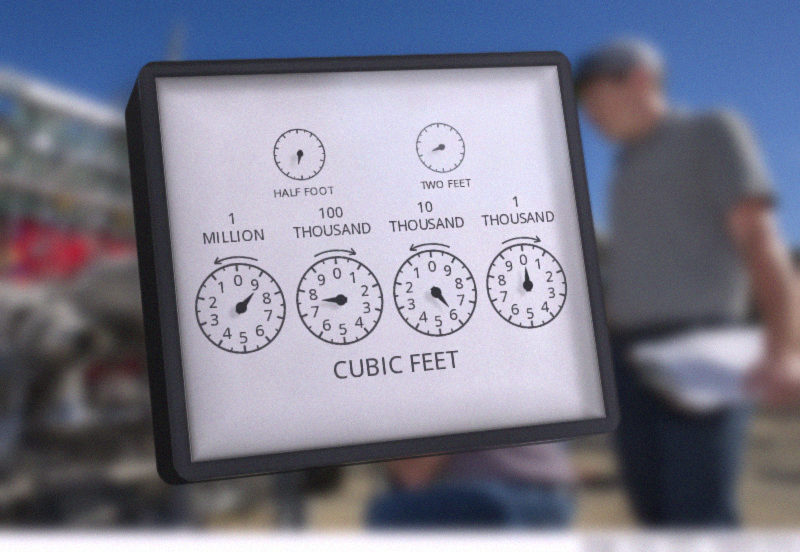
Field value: 876000 ft³
